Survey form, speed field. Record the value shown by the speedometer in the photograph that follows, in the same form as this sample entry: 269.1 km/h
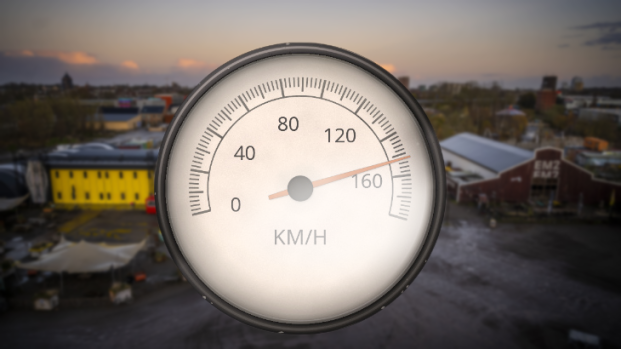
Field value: 152 km/h
